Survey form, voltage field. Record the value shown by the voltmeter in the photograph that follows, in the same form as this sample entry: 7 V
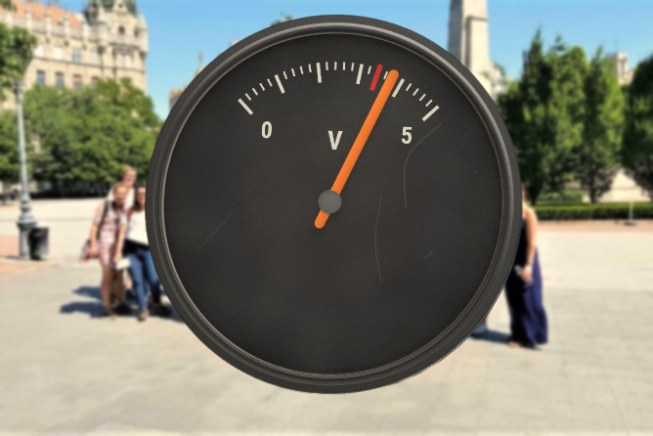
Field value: 3.8 V
